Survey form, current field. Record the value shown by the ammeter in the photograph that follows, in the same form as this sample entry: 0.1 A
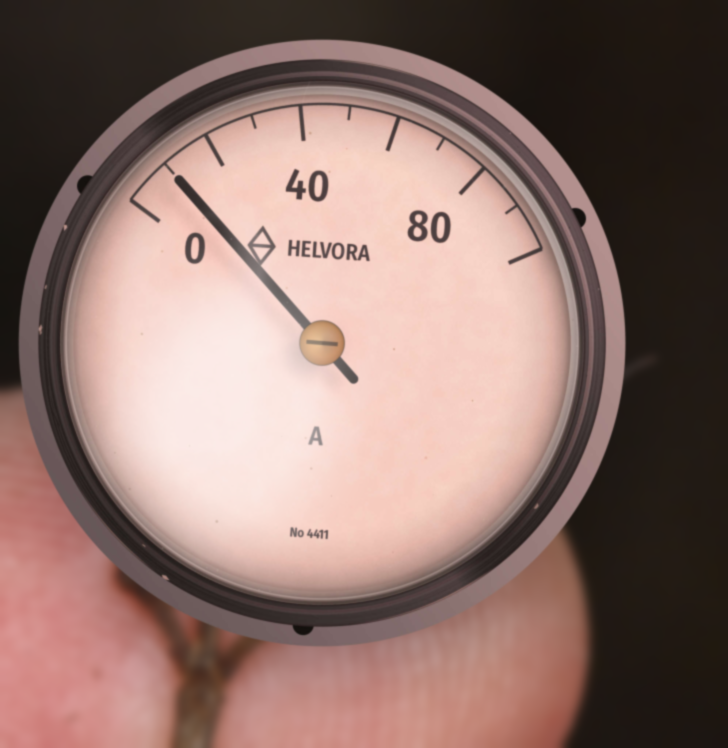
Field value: 10 A
